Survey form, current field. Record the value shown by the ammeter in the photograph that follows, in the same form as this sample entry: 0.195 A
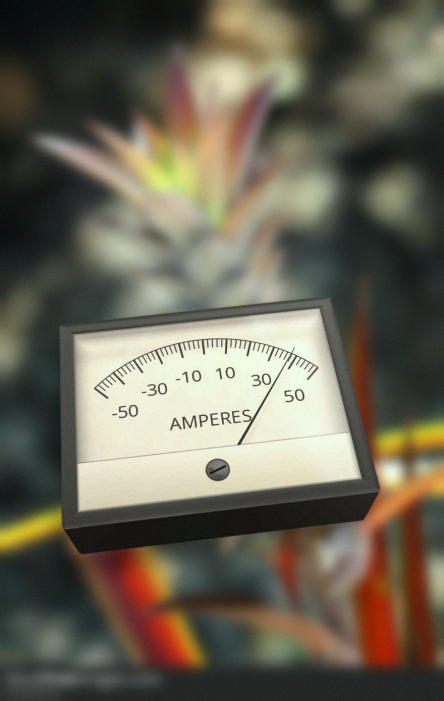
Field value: 38 A
